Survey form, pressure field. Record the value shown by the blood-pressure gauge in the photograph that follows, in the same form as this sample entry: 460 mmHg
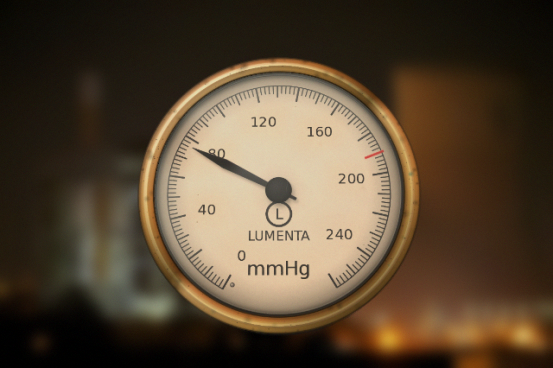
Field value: 76 mmHg
